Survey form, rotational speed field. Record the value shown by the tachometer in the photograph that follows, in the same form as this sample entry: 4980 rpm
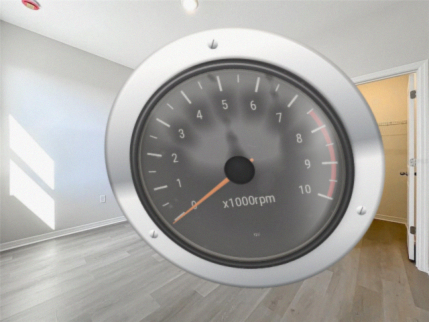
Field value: 0 rpm
